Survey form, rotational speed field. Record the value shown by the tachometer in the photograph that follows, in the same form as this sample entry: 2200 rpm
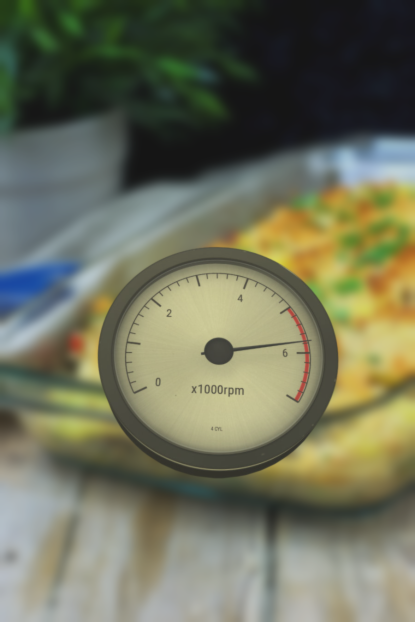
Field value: 5800 rpm
